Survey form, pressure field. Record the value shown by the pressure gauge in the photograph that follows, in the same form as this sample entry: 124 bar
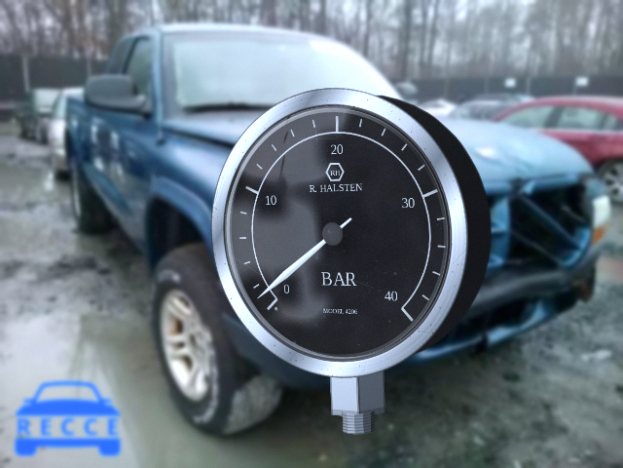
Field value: 1 bar
